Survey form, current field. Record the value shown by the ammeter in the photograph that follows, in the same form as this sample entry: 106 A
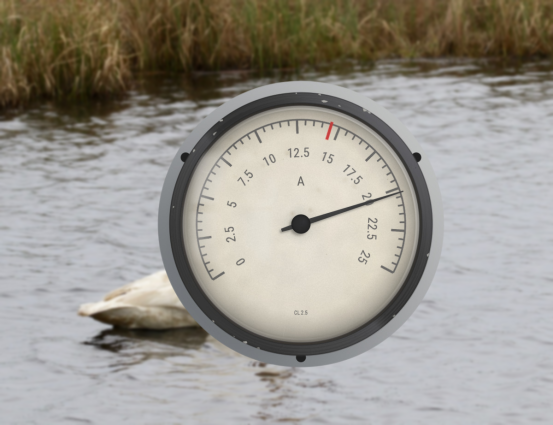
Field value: 20.25 A
